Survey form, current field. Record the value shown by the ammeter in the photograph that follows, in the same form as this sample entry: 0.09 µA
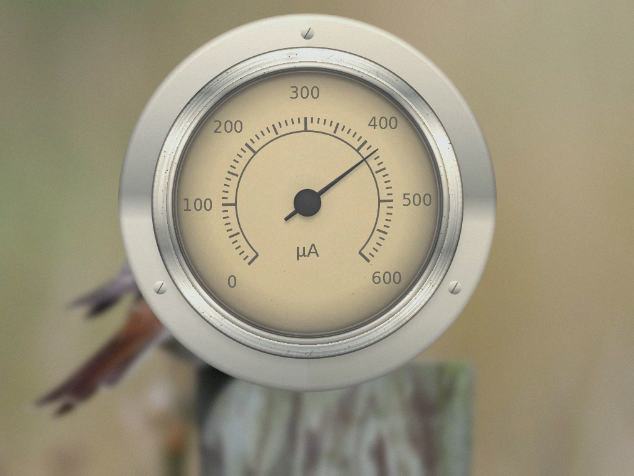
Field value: 420 µA
